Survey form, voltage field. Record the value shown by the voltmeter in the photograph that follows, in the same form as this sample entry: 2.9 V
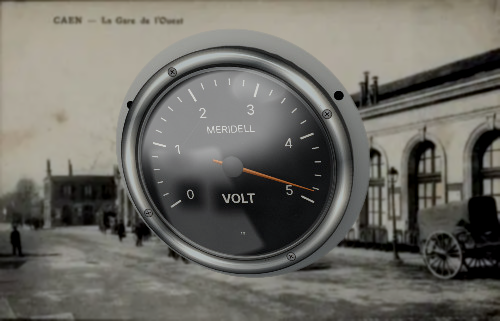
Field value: 4.8 V
